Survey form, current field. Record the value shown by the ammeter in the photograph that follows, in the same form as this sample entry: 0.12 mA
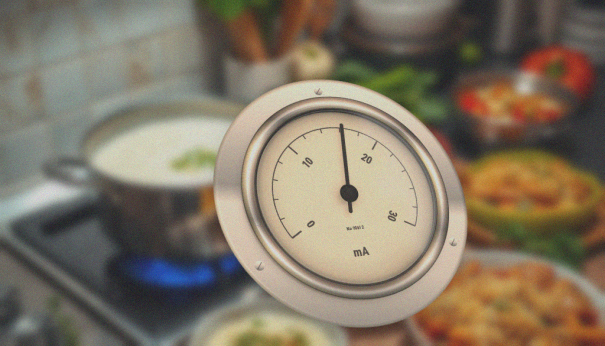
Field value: 16 mA
